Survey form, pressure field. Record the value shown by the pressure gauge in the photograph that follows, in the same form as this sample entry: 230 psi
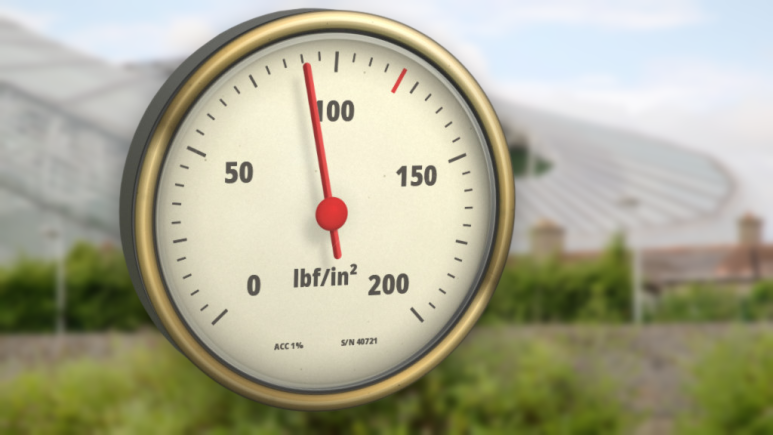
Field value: 90 psi
